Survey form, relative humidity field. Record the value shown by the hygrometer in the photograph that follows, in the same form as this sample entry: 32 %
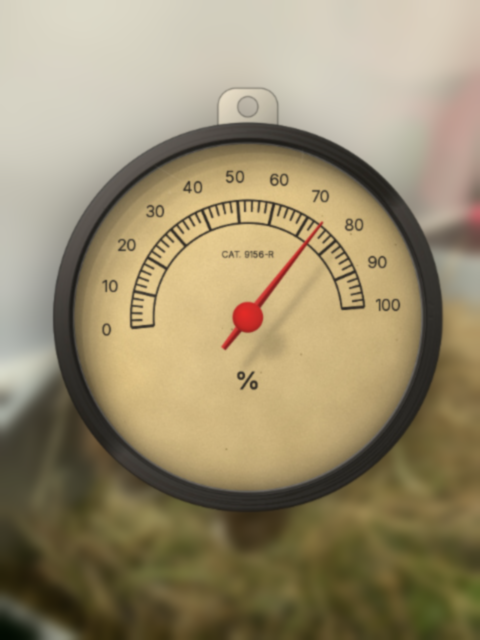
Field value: 74 %
